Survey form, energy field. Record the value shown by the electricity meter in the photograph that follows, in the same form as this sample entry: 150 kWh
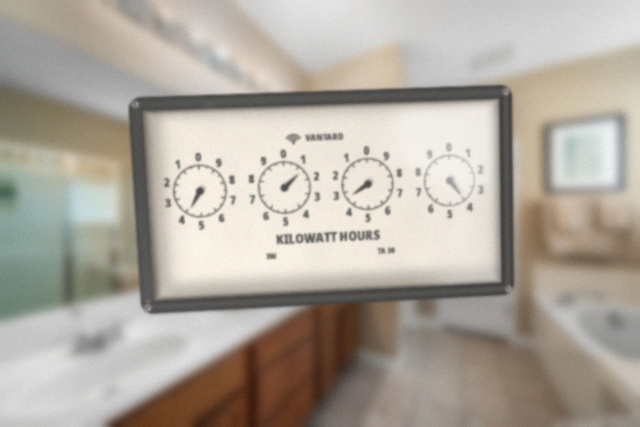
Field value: 4134 kWh
